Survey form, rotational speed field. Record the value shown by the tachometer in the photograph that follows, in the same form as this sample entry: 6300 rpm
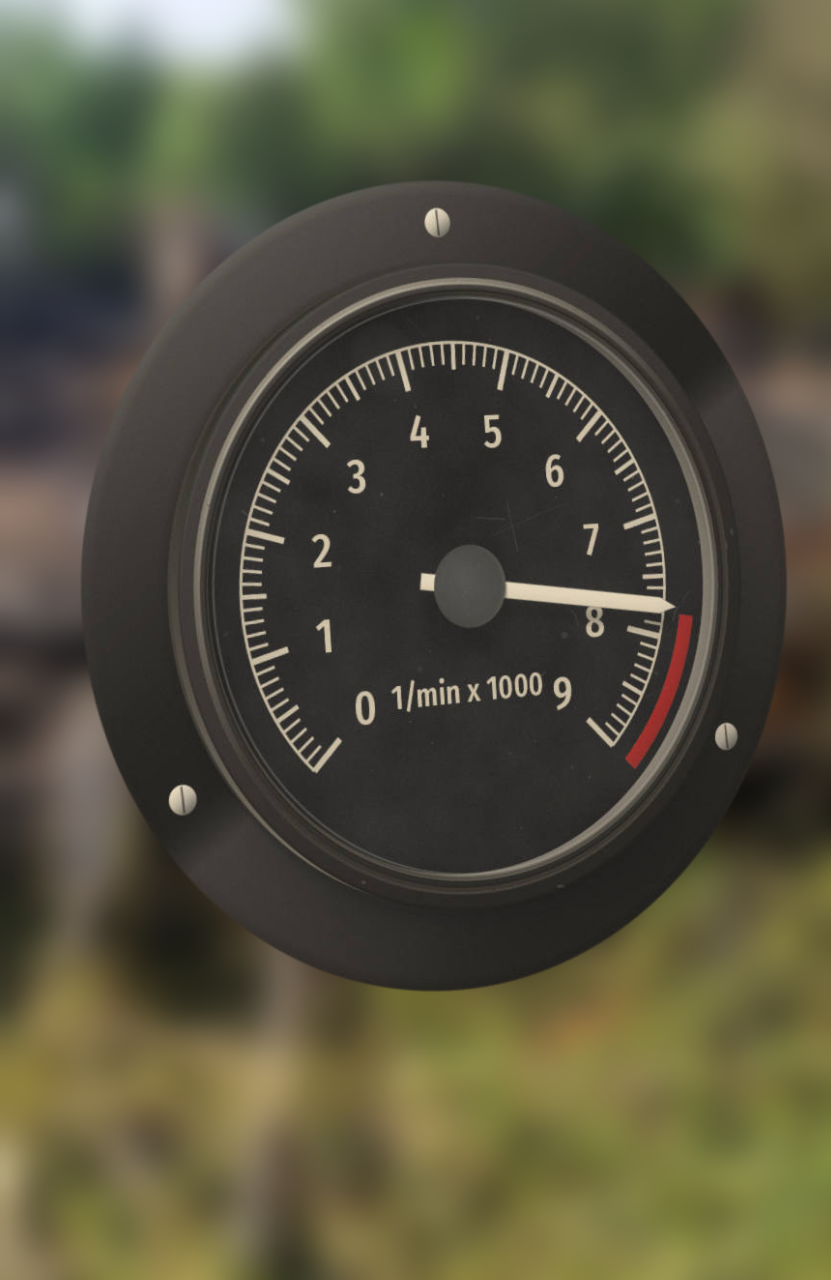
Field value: 7750 rpm
